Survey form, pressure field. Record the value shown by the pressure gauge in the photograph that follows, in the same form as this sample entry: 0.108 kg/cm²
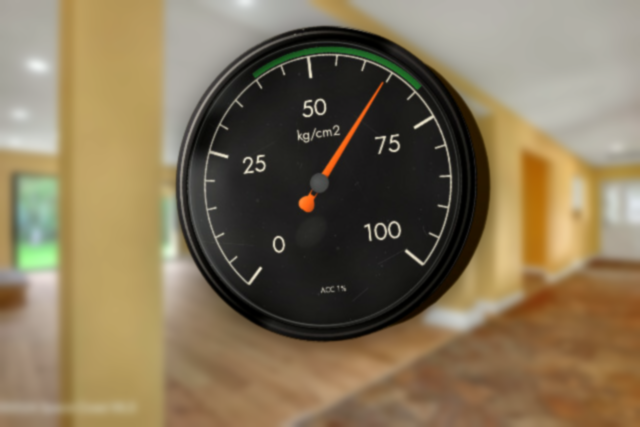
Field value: 65 kg/cm²
